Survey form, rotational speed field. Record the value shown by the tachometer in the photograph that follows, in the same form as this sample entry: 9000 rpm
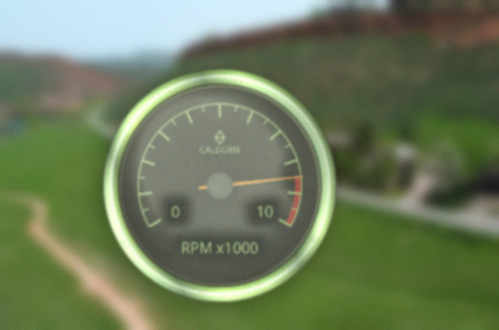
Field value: 8500 rpm
